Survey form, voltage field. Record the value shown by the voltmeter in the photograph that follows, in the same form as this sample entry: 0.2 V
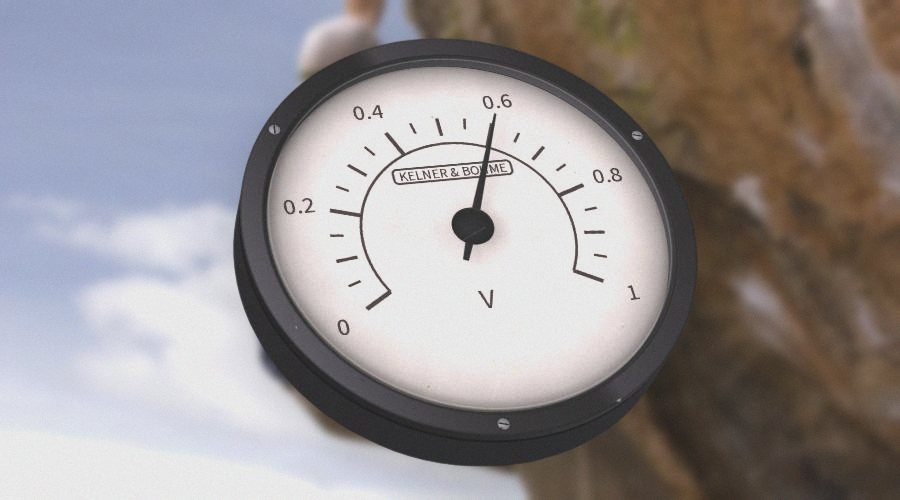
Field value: 0.6 V
